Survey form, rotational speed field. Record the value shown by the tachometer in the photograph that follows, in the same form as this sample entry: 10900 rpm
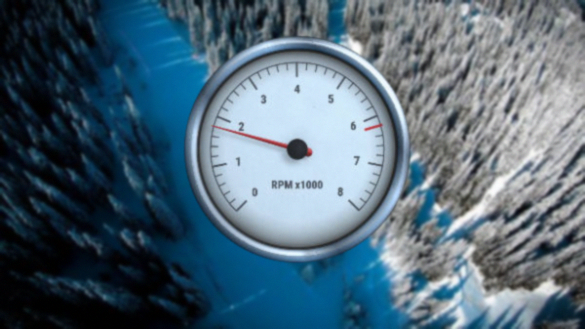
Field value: 1800 rpm
